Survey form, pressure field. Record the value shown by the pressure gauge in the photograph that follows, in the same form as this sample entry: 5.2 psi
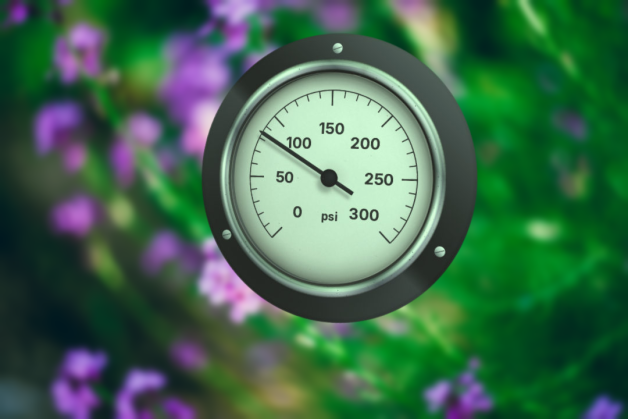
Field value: 85 psi
